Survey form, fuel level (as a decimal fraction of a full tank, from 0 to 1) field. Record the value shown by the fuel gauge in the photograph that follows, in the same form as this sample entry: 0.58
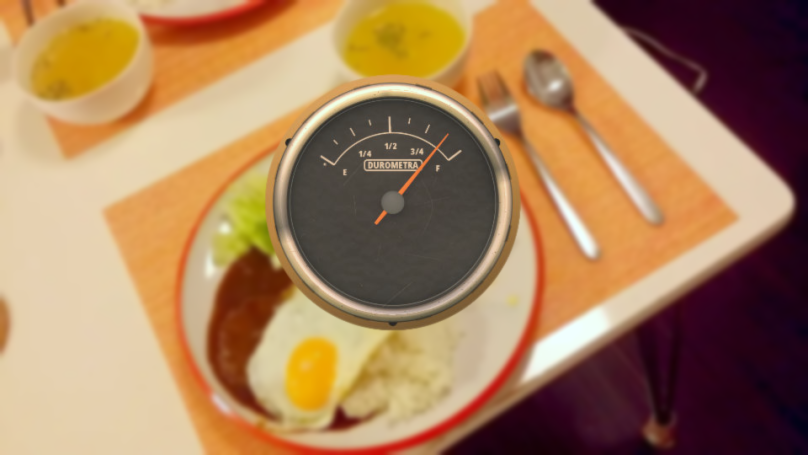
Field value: 0.875
